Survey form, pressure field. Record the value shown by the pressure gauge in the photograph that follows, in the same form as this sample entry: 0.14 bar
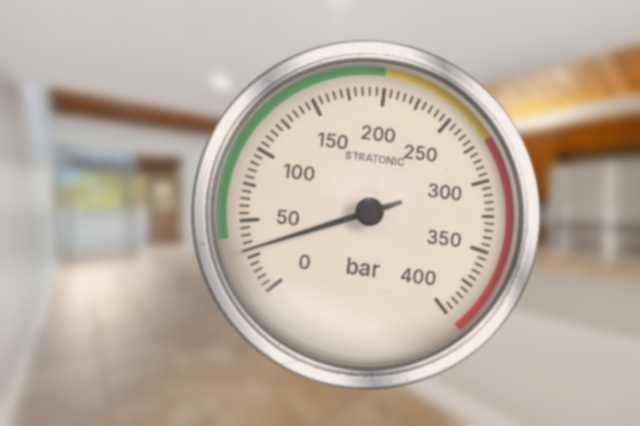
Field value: 30 bar
